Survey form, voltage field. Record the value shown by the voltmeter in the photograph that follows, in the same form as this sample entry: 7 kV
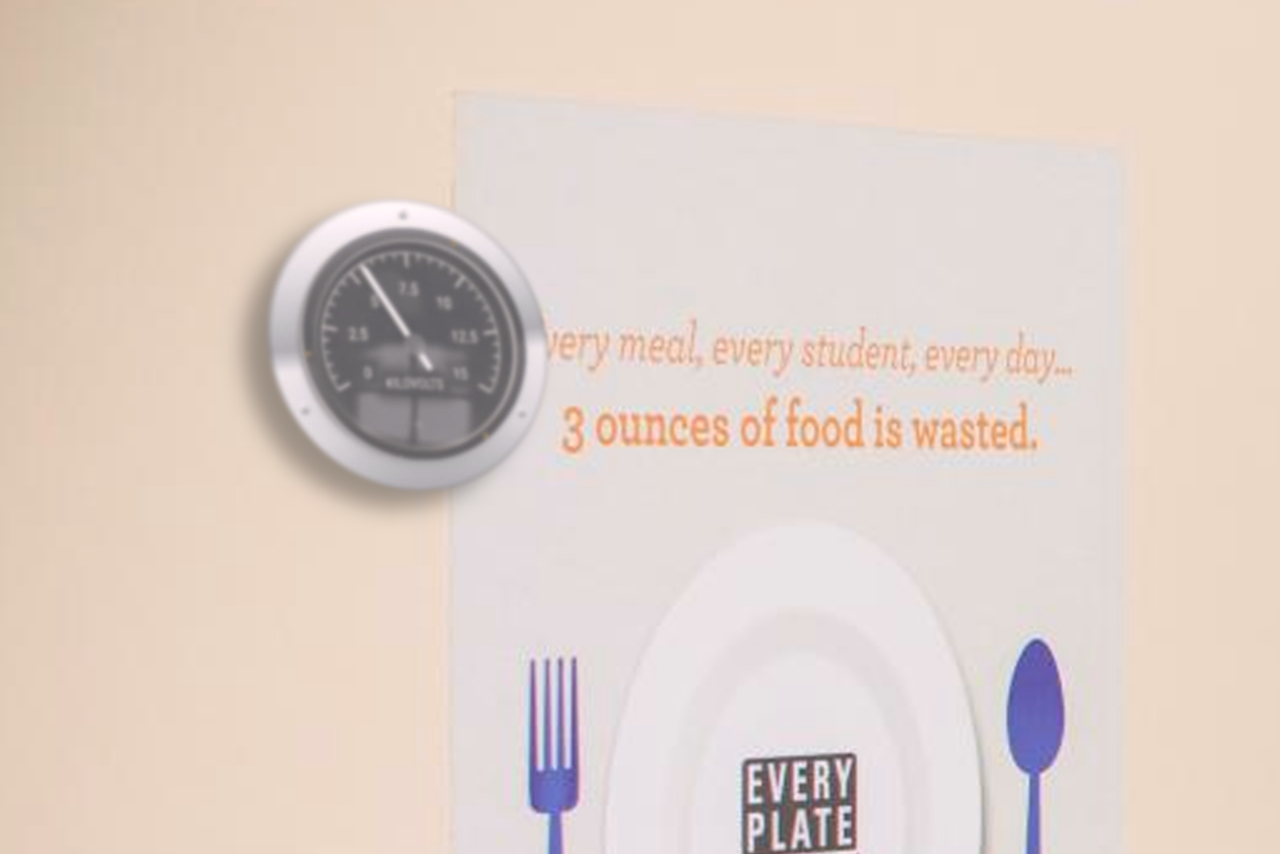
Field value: 5.5 kV
